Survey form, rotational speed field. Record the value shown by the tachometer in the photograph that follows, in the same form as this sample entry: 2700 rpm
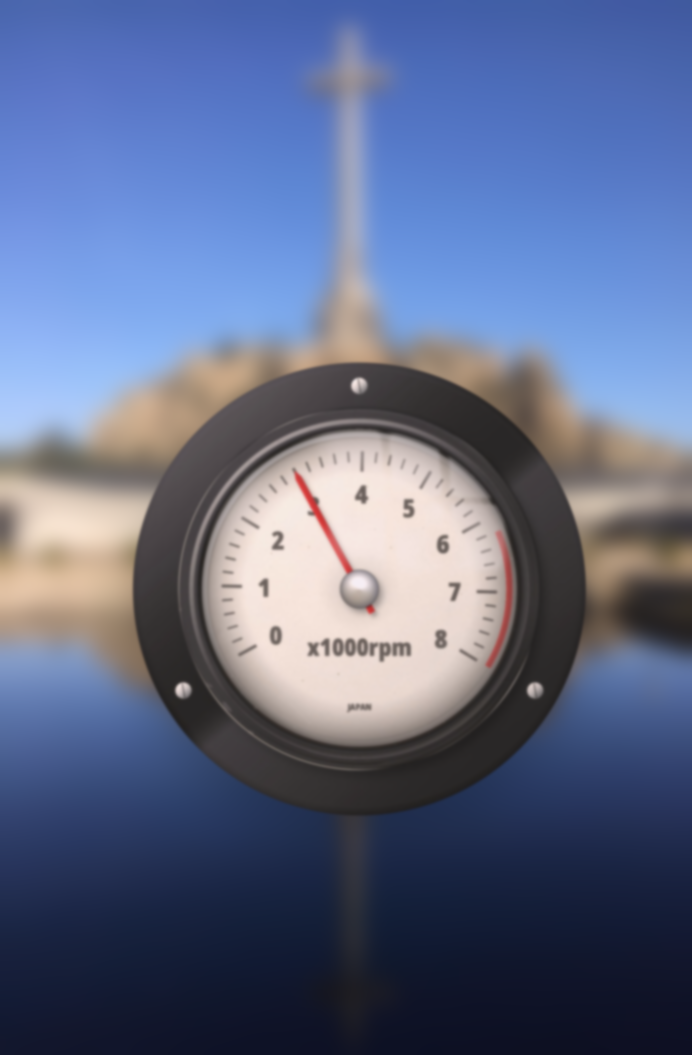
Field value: 3000 rpm
